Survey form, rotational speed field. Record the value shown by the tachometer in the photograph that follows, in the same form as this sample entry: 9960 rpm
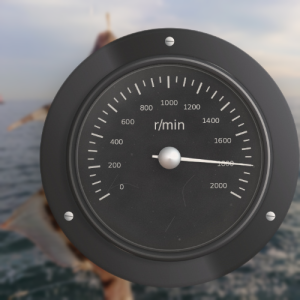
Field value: 1800 rpm
